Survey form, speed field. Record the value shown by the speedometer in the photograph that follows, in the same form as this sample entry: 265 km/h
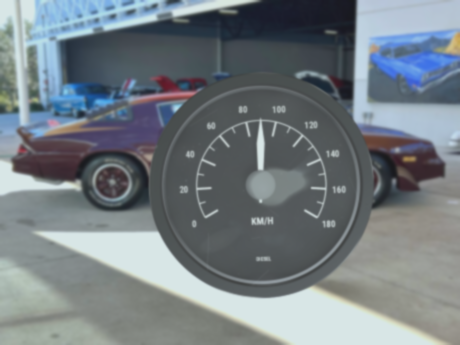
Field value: 90 km/h
